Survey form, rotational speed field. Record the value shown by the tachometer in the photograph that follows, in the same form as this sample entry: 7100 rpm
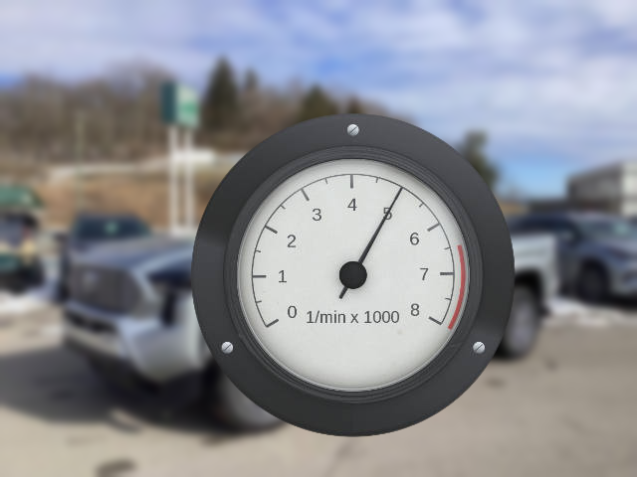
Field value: 5000 rpm
